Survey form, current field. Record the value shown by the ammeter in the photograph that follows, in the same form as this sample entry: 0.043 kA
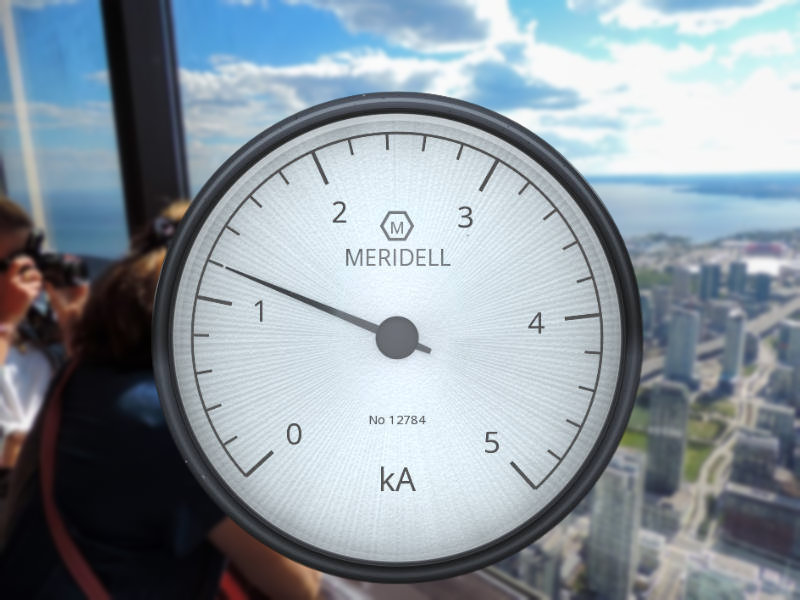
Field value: 1.2 kA
